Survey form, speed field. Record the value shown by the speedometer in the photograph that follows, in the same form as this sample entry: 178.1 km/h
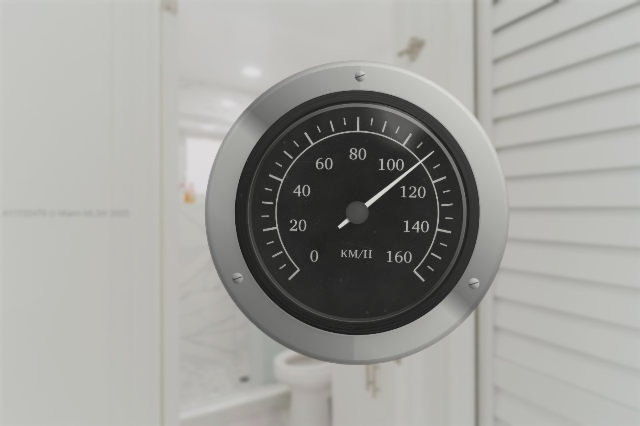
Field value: 110 km/h
